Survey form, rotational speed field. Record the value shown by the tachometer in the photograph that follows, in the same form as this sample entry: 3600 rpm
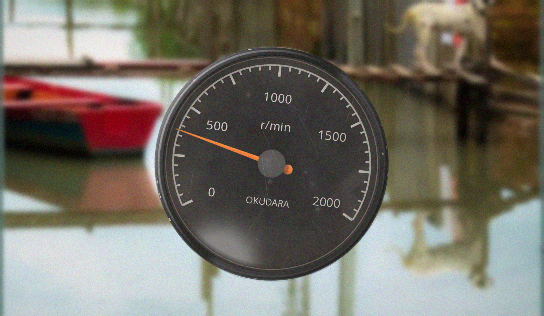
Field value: 375 rpm
